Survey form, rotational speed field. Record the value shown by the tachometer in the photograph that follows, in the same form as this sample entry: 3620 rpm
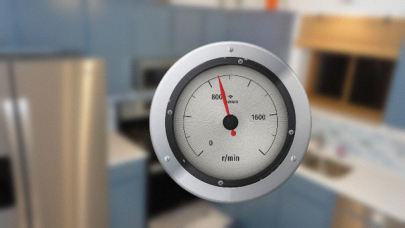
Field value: 900 rpm
